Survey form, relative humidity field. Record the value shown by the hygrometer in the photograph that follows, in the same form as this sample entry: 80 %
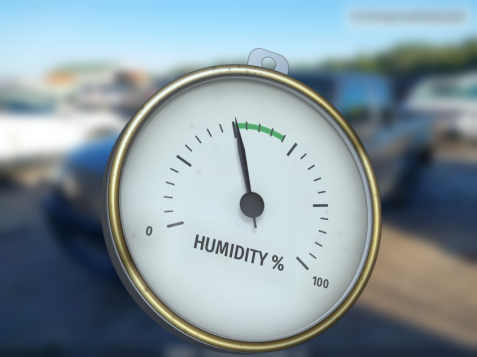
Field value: 40 %
